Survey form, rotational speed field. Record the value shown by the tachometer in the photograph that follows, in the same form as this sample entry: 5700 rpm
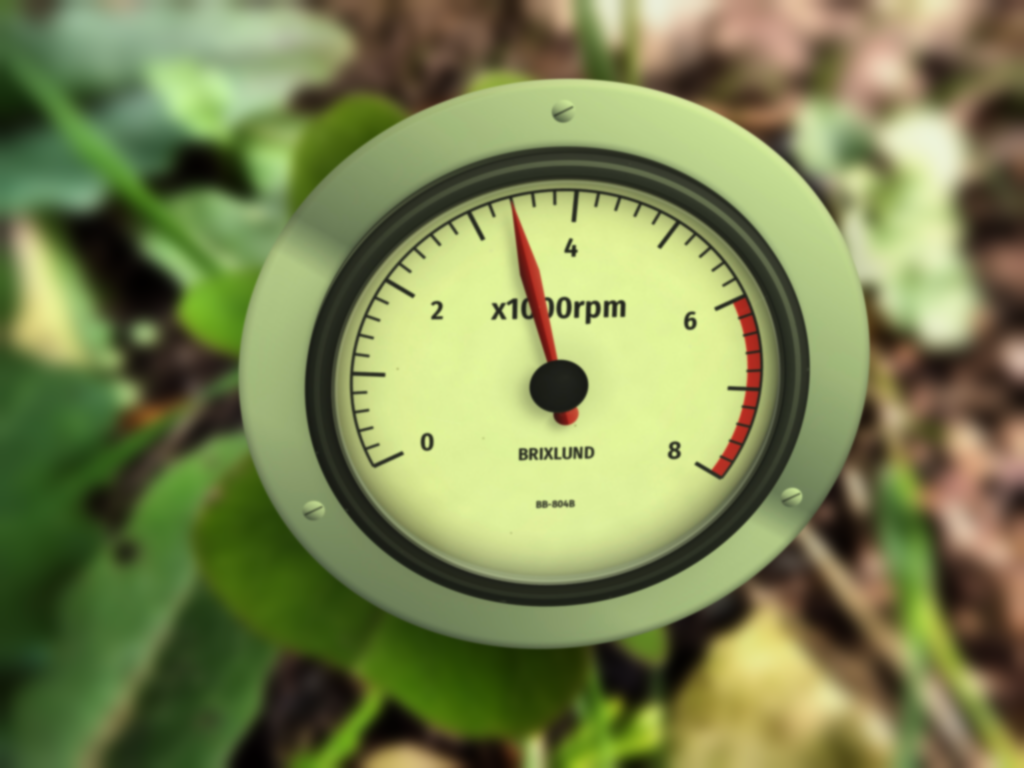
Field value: 3400 rpm
